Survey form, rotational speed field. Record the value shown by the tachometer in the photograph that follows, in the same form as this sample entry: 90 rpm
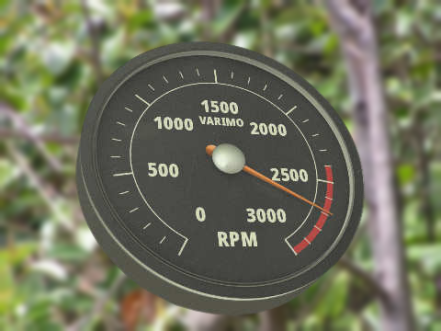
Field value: 2700 rpm
